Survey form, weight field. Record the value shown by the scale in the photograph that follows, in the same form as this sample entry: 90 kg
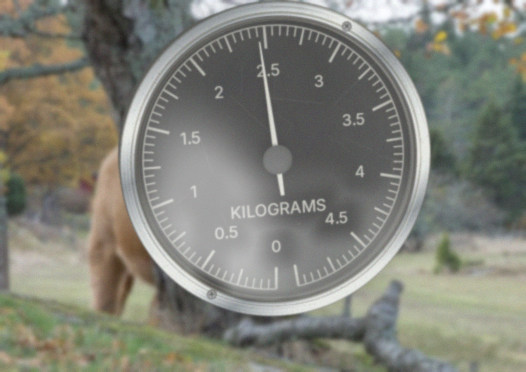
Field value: 2.45 kg
